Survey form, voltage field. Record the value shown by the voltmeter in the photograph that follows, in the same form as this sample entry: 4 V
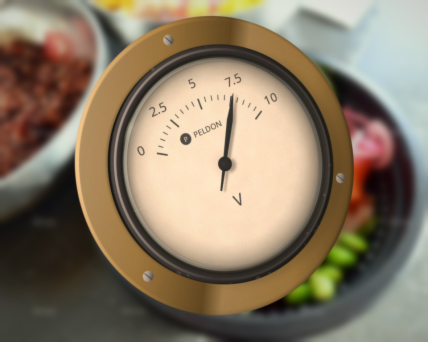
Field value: 7.5 V
